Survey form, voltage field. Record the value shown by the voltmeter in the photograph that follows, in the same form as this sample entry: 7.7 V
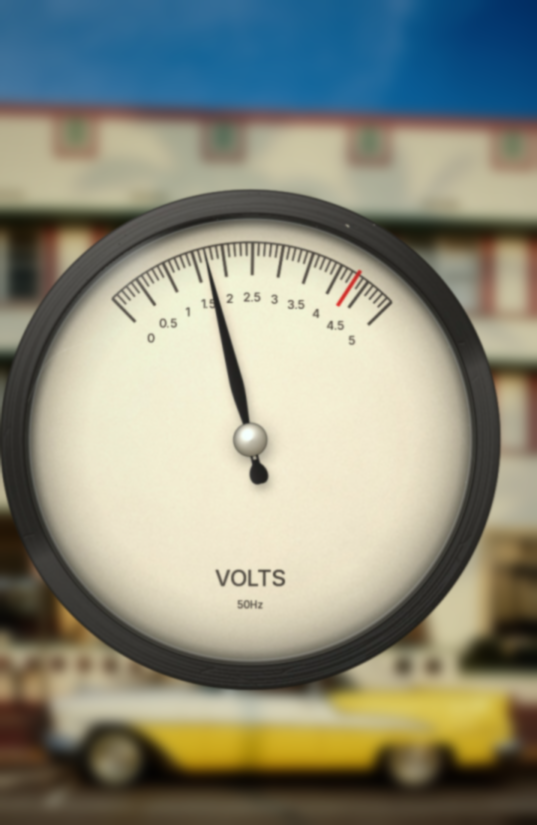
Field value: 1.7 V
